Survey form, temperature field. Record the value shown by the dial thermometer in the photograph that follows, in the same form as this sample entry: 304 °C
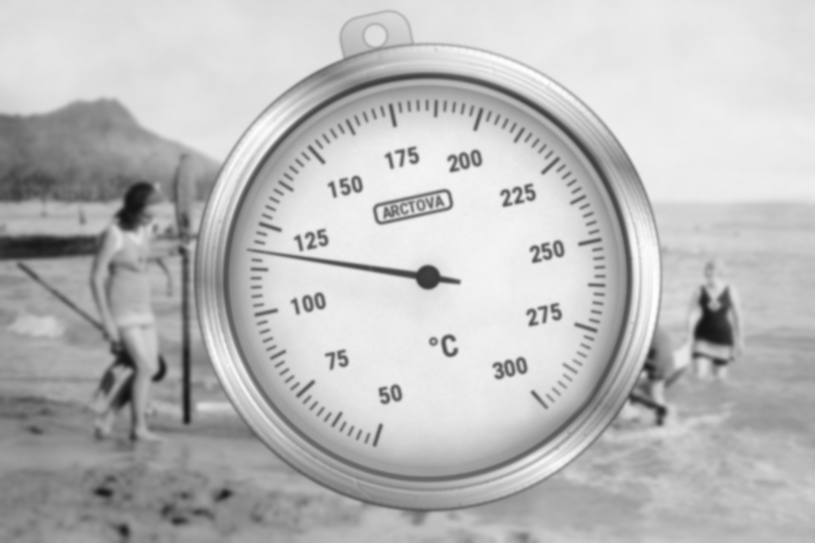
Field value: 117.5 °C
